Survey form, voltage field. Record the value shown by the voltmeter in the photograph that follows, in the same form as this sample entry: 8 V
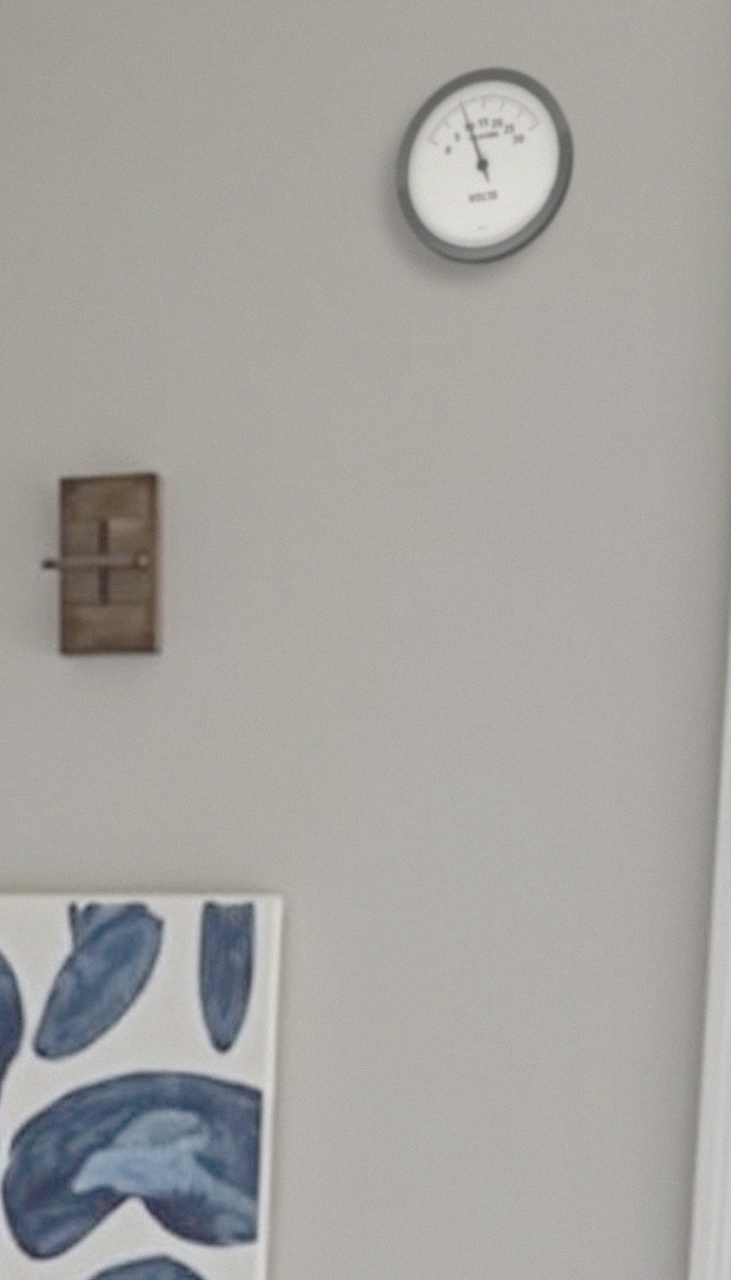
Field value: 10 V
